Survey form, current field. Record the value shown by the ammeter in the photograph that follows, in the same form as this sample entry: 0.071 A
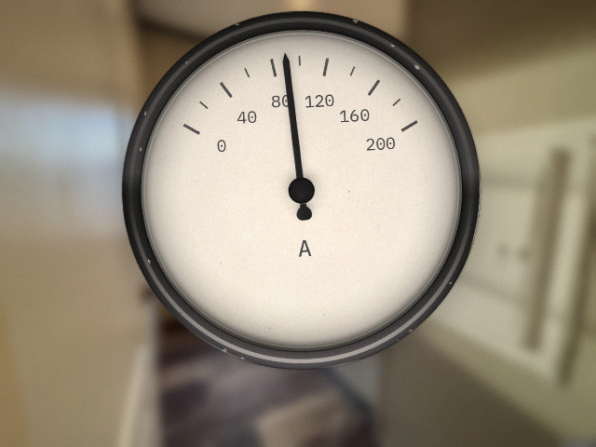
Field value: 90 A
